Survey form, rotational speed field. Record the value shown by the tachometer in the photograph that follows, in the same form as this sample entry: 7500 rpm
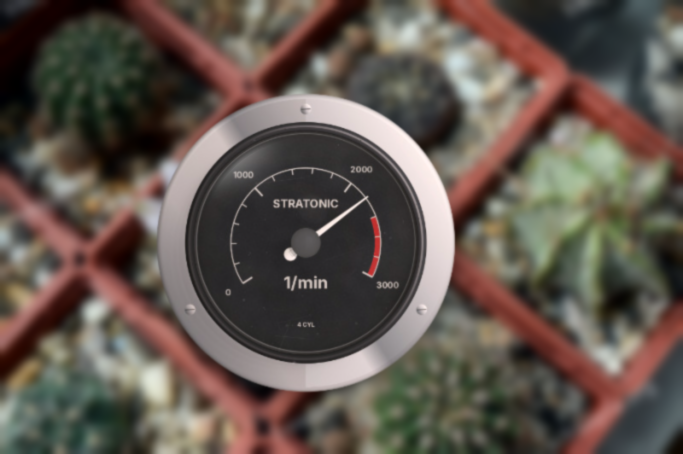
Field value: 2200 rpm
